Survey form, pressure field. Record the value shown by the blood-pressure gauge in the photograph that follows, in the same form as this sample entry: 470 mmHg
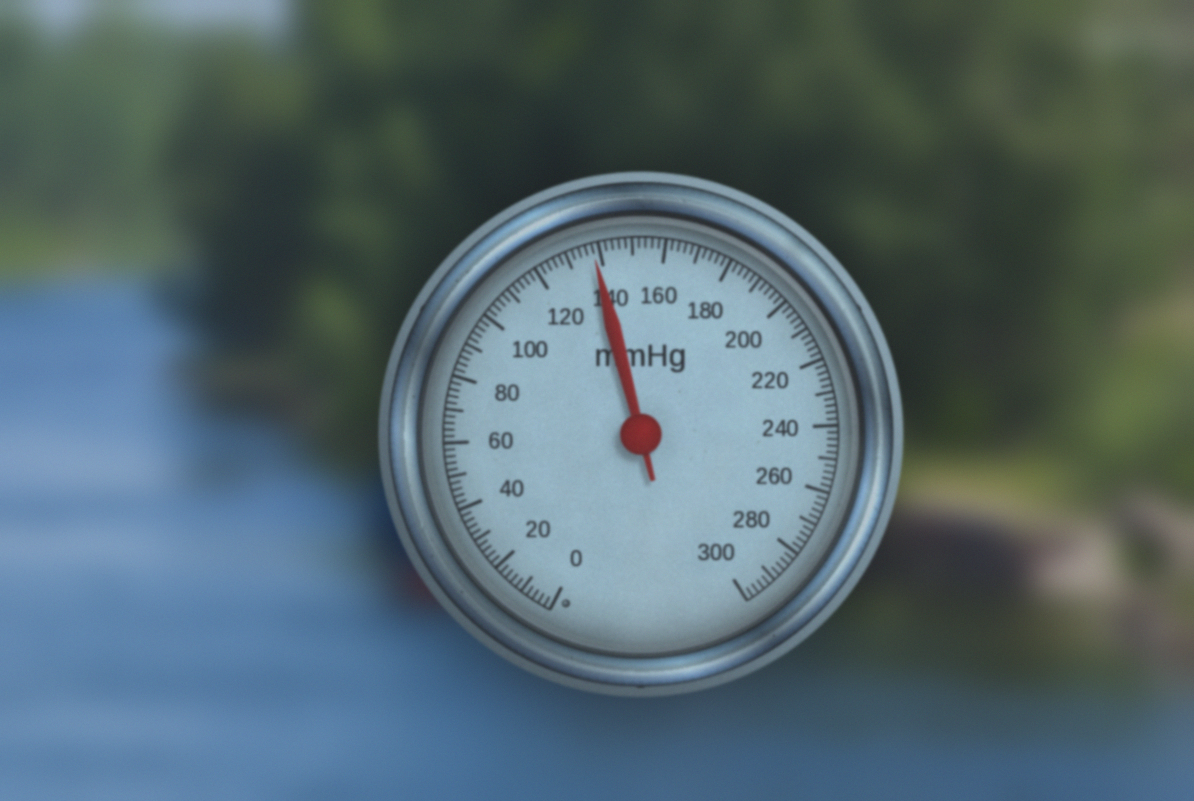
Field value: 138 mmHg
